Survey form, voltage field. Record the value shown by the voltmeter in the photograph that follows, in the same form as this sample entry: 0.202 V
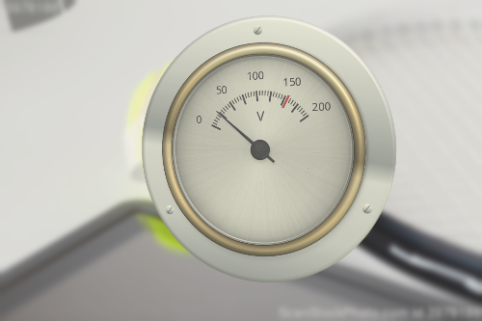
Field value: 25 V
